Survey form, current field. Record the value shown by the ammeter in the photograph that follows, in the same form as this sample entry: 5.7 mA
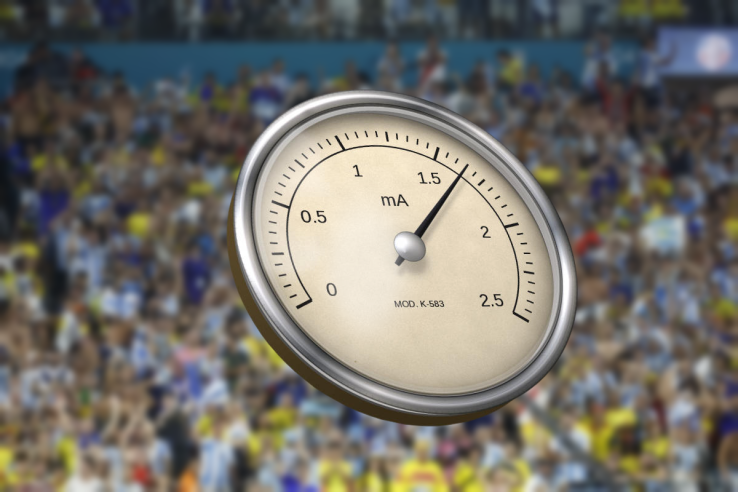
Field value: 1.65 mA
